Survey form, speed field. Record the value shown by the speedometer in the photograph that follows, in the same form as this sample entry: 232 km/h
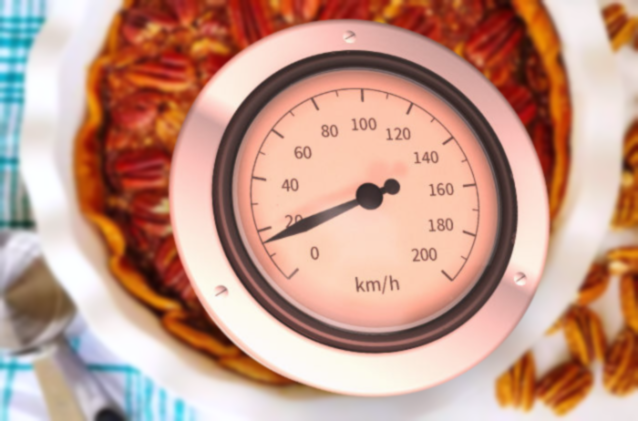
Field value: 15 km/h
